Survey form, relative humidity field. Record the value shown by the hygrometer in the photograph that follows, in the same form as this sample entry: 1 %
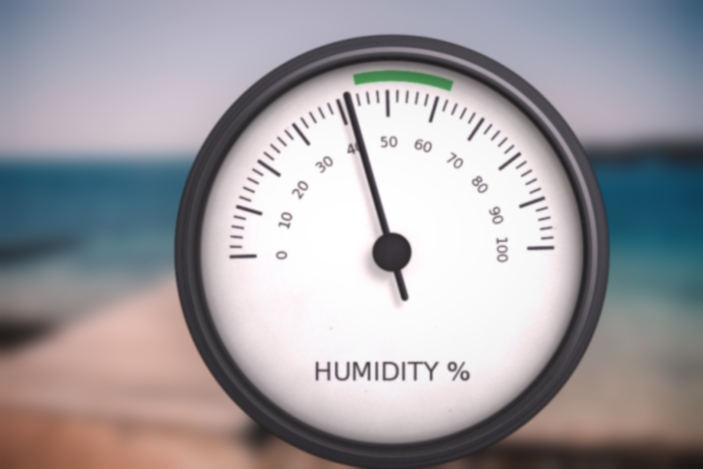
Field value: 42 %
